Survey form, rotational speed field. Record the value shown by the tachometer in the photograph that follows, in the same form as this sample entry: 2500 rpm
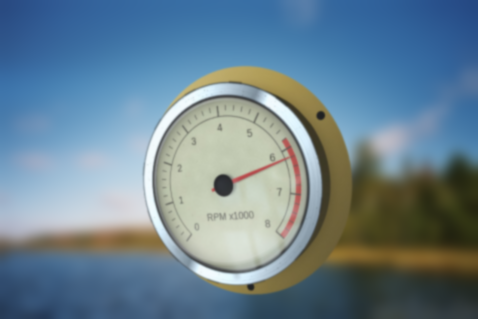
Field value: 6200 rpm
